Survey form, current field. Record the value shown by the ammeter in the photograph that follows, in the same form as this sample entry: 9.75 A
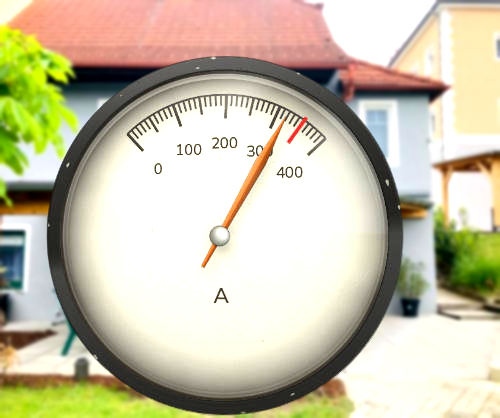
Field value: 320 A
